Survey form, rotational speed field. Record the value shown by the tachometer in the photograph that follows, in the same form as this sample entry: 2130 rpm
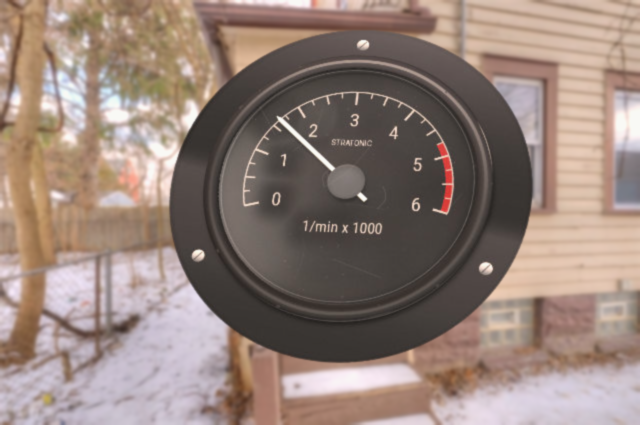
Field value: 1625 rpm
